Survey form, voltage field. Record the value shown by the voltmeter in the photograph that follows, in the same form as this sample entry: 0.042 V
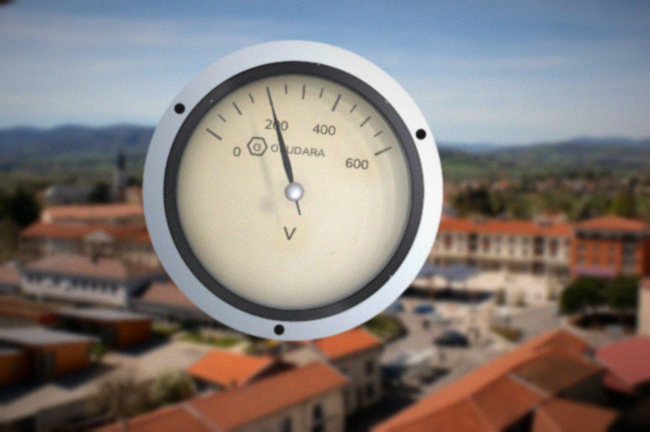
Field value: 200 V
